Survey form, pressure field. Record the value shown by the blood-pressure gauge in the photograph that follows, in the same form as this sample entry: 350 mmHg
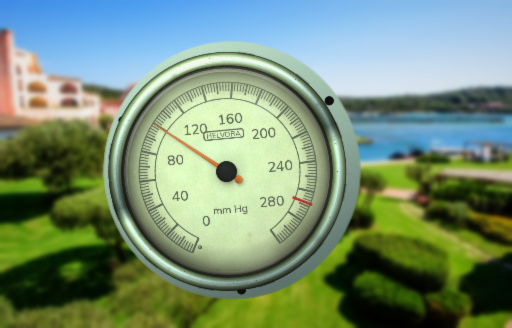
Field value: 100 mmHg
